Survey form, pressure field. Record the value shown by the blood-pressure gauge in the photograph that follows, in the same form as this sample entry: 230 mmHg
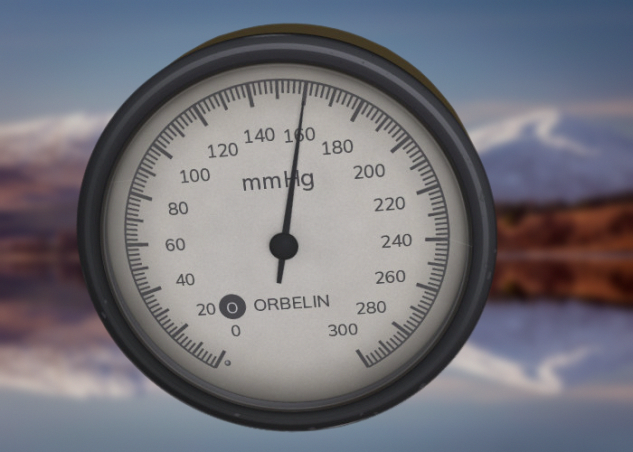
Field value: 160 mmHg
